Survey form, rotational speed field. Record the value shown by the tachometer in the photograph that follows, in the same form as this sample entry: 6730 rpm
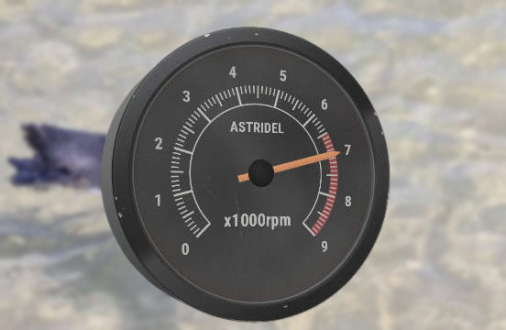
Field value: 7000 rpm
